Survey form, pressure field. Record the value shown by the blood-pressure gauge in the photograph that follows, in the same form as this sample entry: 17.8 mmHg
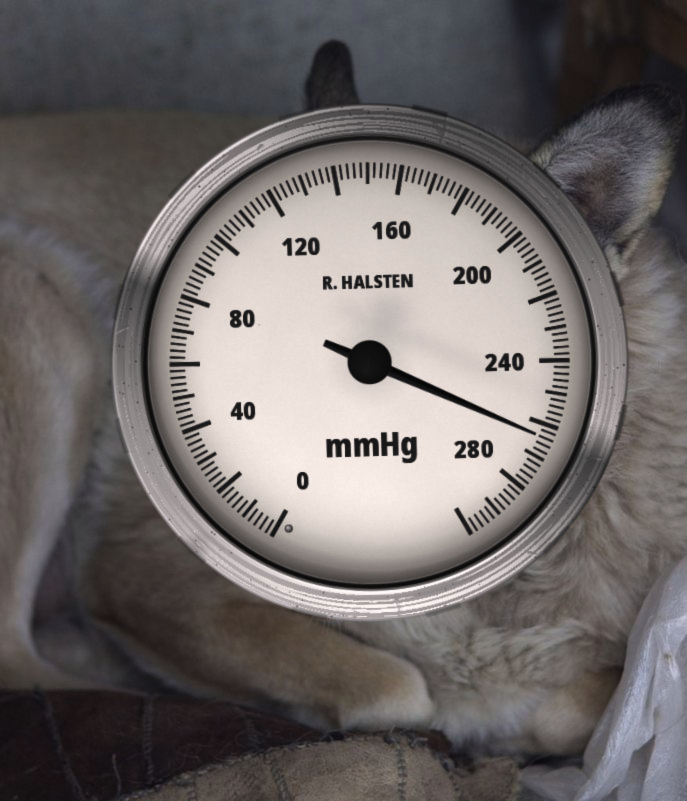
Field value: 264 mmHg
